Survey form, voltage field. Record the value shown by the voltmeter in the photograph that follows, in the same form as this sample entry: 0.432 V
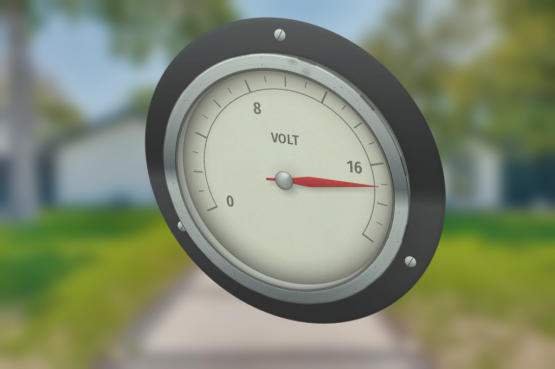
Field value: 17 V
